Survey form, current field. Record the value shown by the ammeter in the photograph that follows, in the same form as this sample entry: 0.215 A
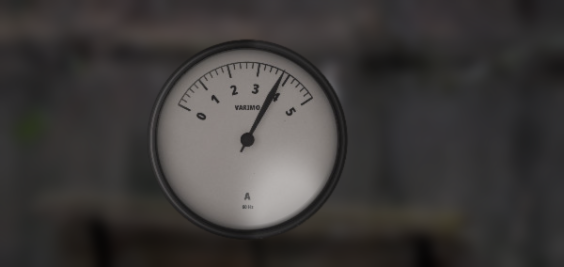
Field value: 3.8 A
